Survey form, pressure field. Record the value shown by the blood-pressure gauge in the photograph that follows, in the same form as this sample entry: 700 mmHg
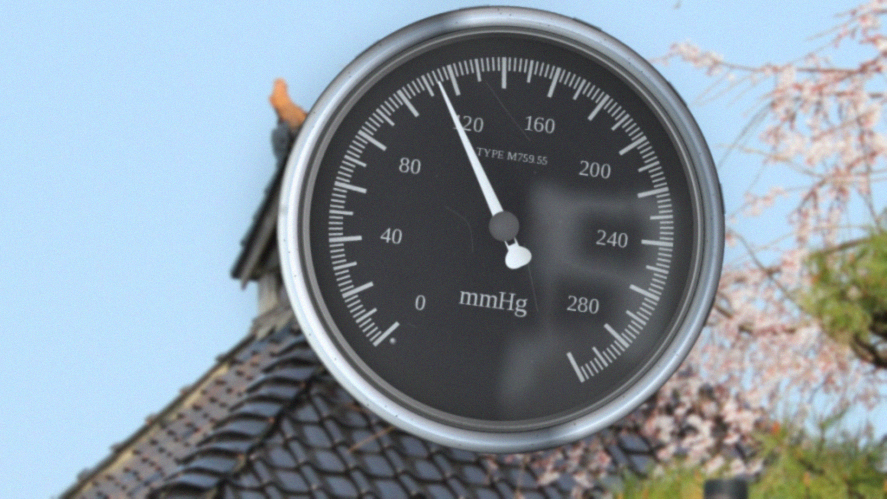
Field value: 114 mmHg
